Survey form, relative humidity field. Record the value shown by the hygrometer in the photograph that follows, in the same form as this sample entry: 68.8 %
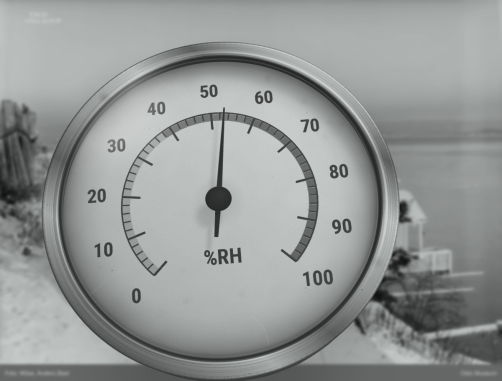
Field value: 53 %
